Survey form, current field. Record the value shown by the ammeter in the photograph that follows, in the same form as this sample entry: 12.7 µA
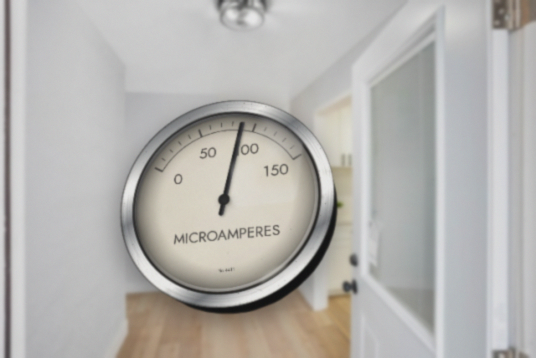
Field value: 90 µA
